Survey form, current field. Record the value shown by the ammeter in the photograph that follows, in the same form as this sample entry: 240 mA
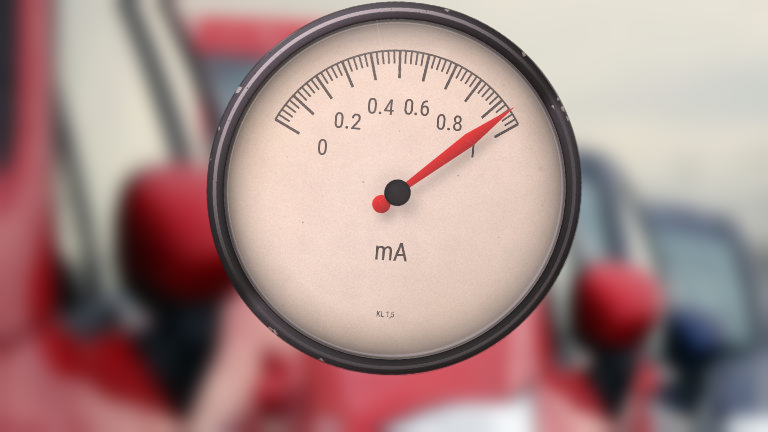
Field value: 0.94 mA
